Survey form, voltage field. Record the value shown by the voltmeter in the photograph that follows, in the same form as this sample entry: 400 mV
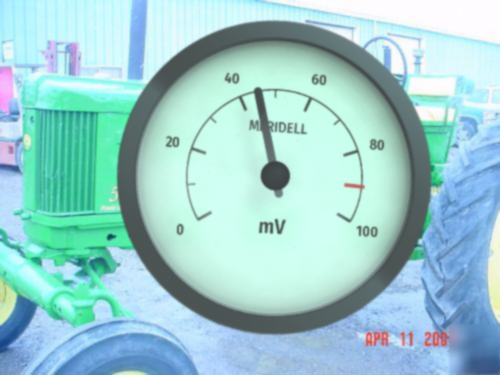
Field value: 45 mV
